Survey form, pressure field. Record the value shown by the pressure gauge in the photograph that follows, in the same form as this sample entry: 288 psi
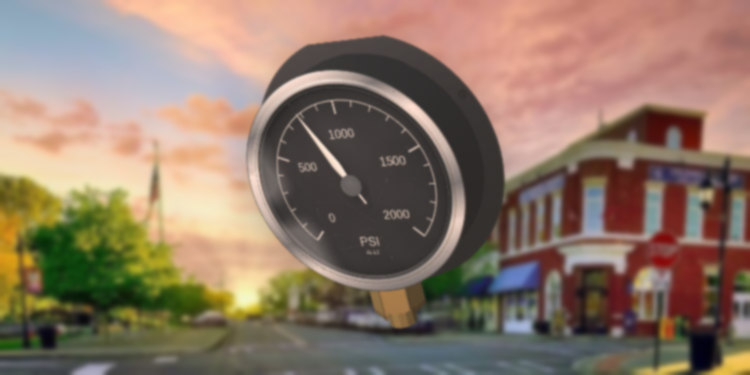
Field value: 800 psi
